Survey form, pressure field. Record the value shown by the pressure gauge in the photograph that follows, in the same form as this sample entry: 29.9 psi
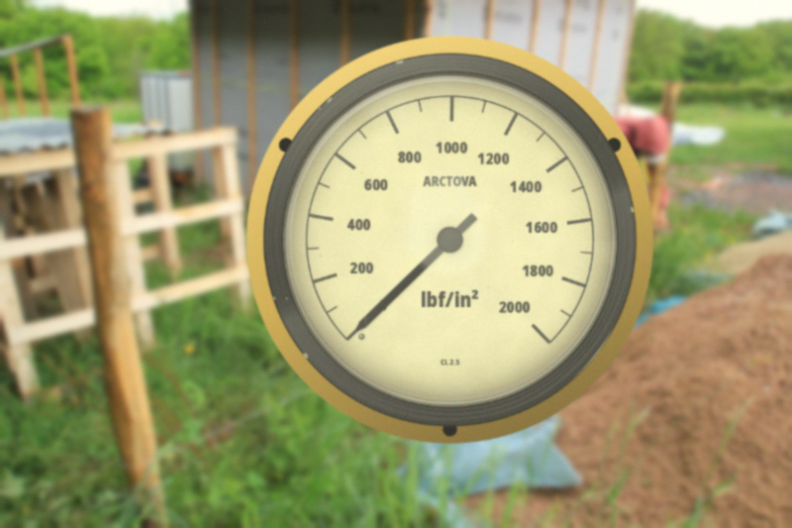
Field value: 0 psi
